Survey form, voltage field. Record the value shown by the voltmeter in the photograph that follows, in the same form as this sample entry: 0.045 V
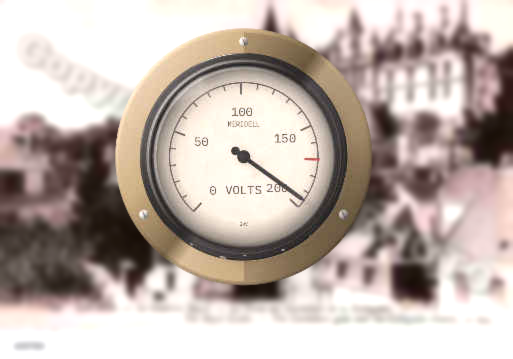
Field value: 195 V
